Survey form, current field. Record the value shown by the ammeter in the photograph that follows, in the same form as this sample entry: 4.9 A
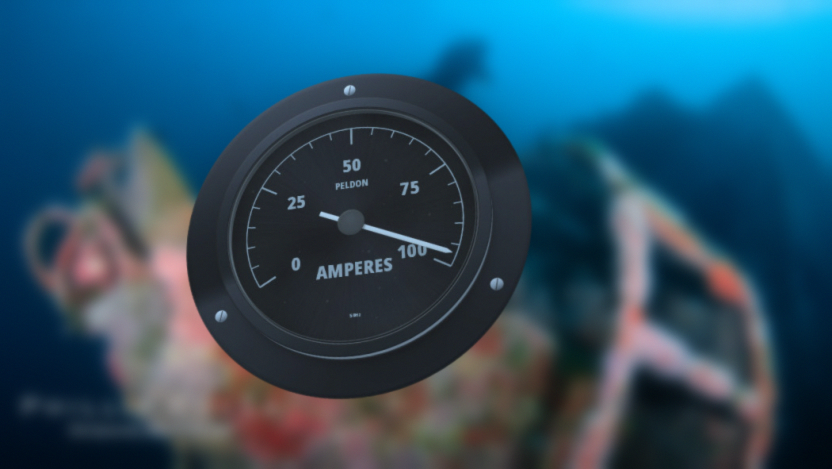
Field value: 97.5 A
